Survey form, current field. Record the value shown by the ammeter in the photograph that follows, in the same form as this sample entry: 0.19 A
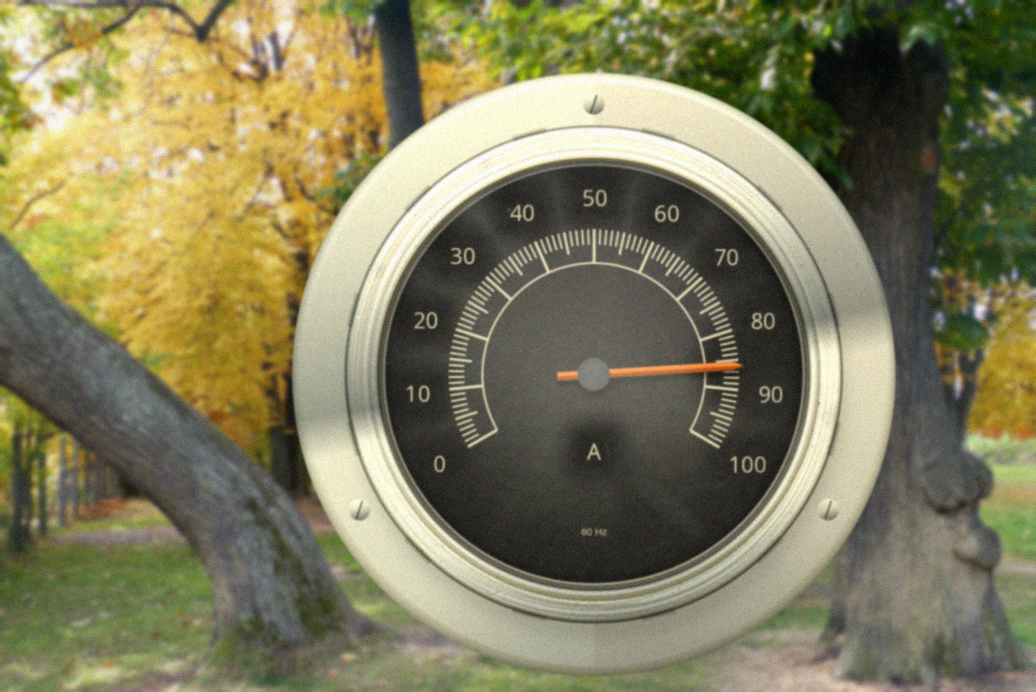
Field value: 86 A
